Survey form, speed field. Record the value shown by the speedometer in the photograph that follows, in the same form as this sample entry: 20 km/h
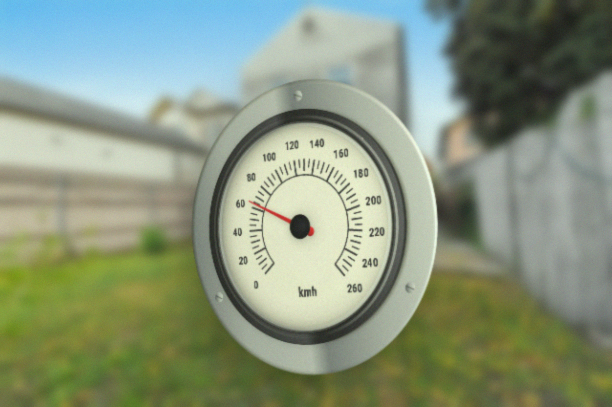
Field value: 65 km/h
